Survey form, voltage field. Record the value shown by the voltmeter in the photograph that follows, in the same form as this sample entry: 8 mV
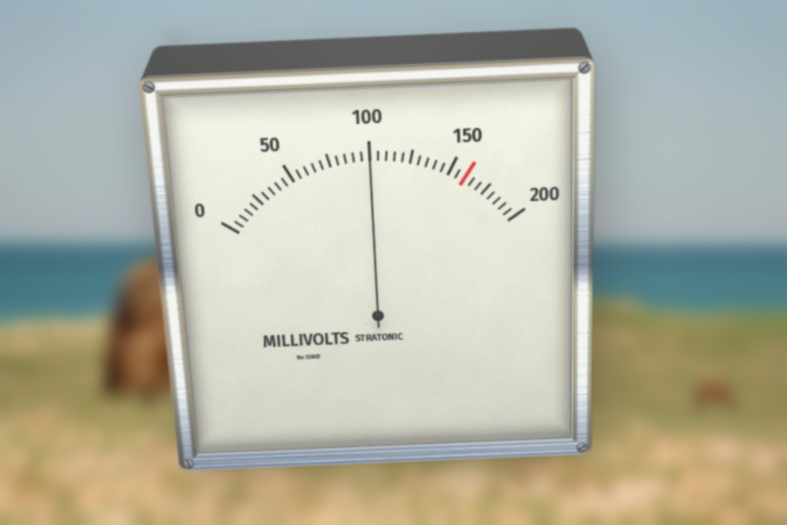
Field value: 100 mV
